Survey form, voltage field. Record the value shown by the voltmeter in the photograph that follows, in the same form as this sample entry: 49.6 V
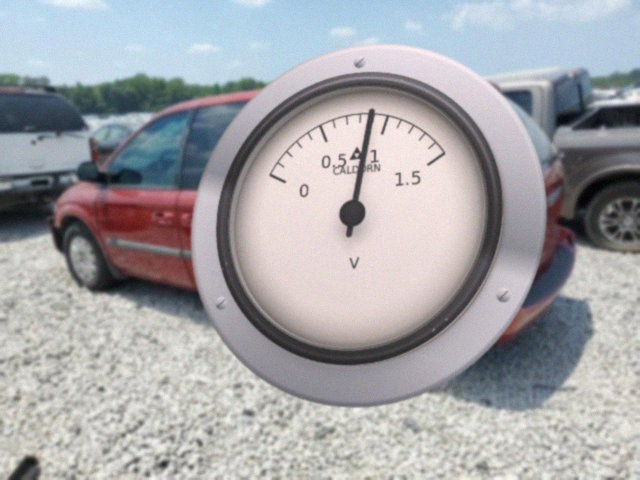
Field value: 0.9 V
